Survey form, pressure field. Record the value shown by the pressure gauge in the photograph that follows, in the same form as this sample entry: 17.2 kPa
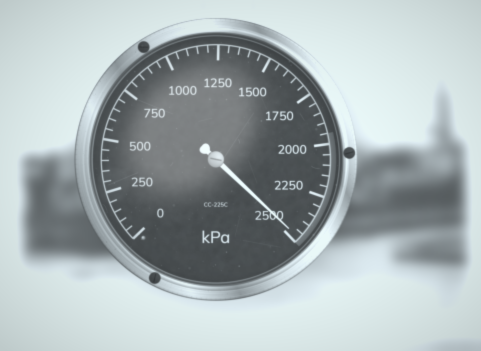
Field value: 2475 kPa
